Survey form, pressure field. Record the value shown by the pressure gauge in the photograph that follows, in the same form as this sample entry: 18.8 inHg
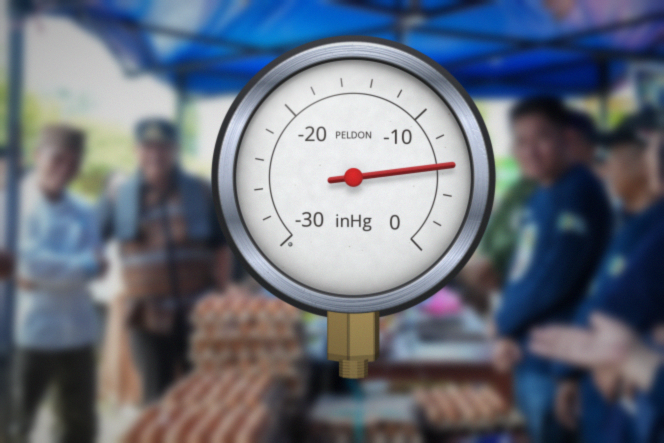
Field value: -6 inHg
